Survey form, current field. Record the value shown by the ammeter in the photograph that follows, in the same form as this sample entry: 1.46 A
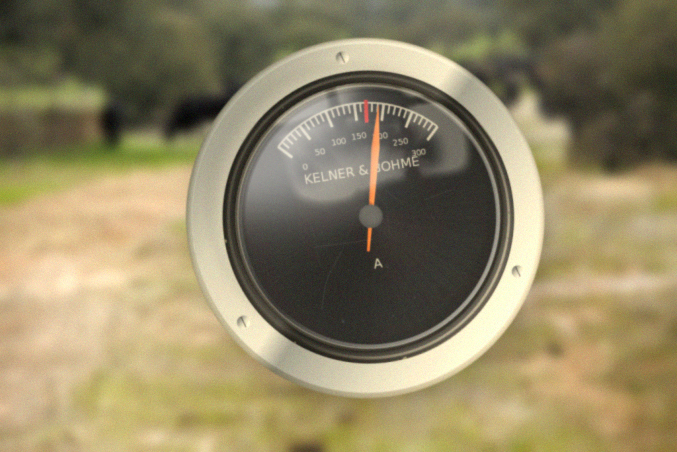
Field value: 190 A
